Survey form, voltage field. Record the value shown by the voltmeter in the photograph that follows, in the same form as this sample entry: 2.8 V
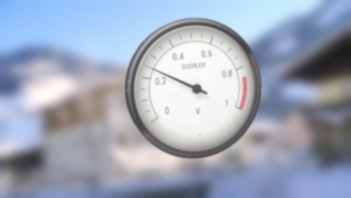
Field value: 0.25 V
